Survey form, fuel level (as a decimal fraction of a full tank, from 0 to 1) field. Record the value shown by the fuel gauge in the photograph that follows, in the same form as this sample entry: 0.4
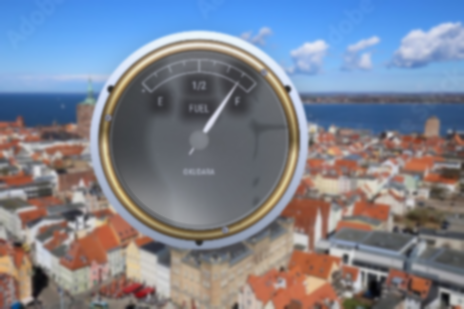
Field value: 0.875
